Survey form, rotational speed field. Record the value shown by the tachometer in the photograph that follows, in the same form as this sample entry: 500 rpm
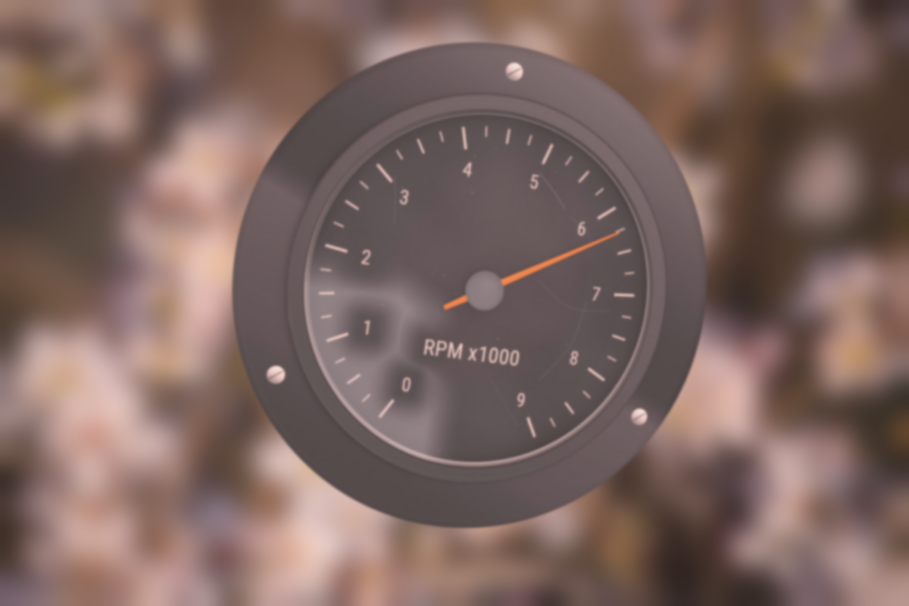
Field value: 6250 rpm
